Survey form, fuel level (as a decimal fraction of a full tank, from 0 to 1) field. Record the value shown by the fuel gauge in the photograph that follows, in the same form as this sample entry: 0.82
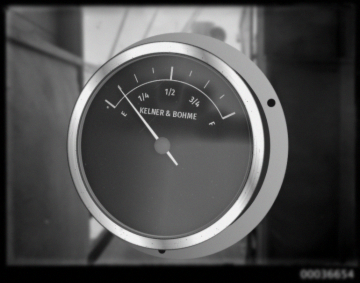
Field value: 0.125
